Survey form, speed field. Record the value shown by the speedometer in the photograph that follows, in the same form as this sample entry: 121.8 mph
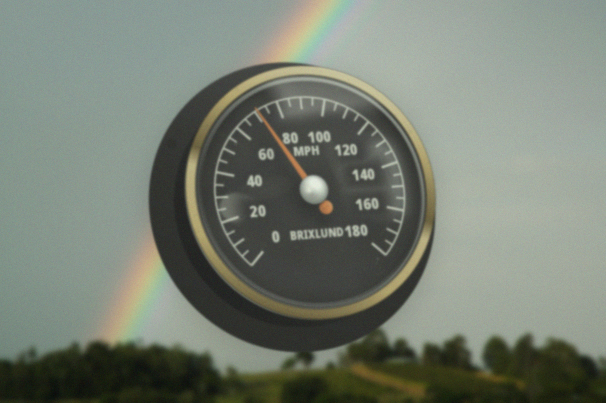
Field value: 70 mph
